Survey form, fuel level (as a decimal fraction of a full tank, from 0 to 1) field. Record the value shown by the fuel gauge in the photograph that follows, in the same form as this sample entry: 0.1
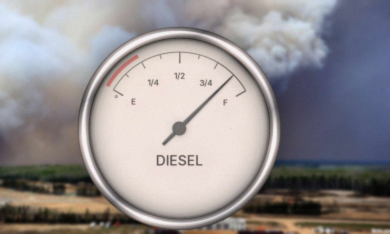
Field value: 0.875
